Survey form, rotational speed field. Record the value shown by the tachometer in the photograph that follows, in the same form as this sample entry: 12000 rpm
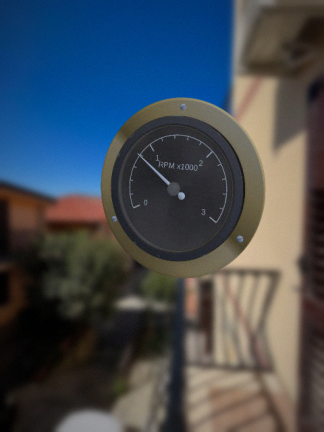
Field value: 800 rpm
